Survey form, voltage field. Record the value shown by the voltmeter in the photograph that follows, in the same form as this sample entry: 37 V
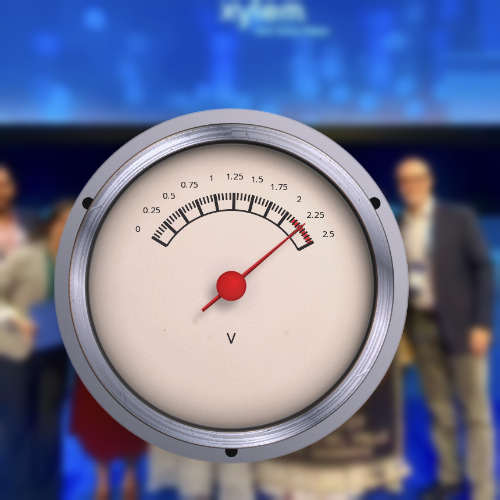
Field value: 2.25 V
